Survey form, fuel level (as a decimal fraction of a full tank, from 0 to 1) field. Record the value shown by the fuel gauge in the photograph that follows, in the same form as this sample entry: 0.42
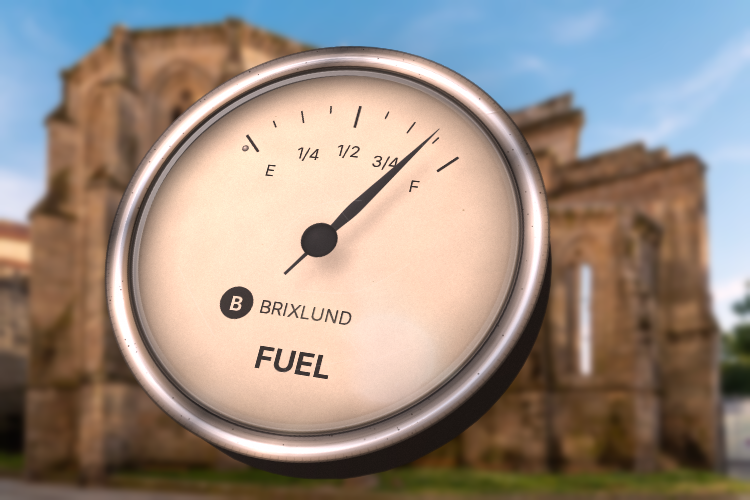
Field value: 0.875
